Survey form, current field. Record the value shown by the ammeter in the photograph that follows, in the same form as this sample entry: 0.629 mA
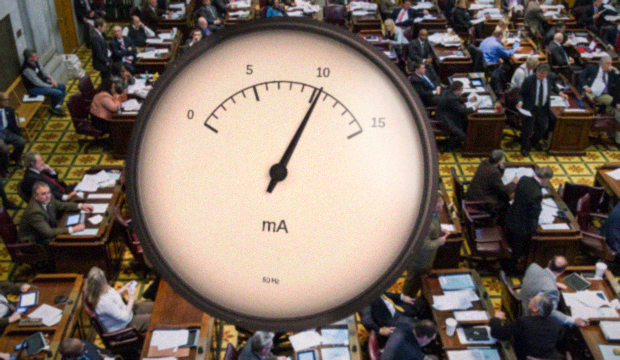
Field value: 10.5 mA
